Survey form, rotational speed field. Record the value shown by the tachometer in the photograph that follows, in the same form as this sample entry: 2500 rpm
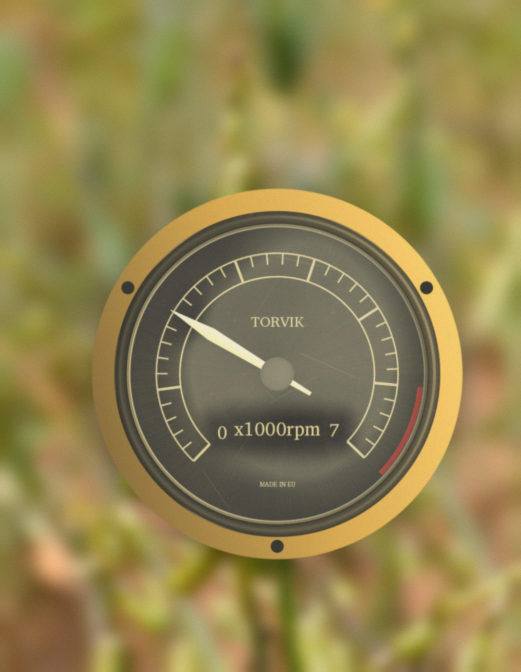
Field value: 2000 rpm
